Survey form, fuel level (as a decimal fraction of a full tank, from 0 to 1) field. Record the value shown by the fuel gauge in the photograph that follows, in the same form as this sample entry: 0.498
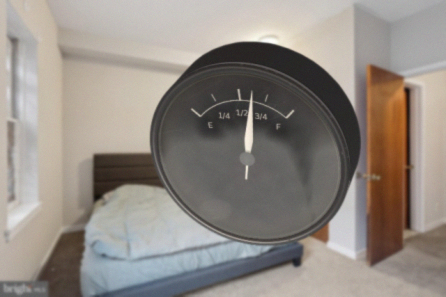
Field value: 0.625
